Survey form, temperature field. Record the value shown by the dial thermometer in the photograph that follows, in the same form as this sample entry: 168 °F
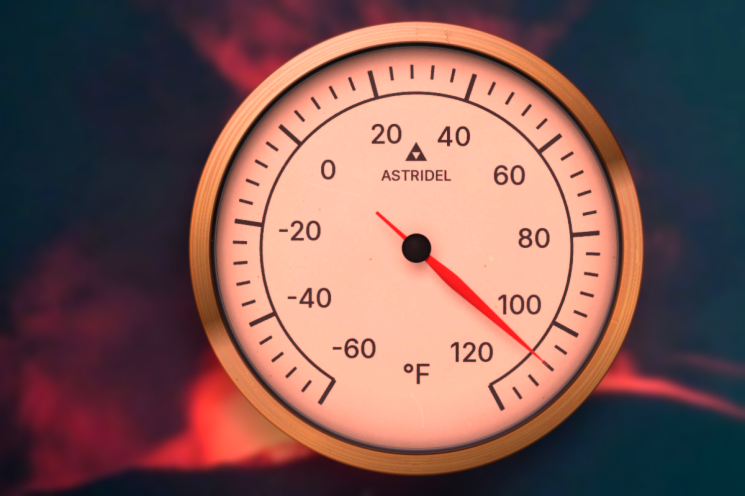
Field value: 108 °F
